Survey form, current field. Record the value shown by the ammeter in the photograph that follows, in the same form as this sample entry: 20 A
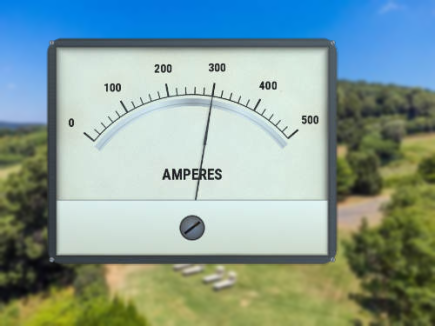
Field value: 300 A
